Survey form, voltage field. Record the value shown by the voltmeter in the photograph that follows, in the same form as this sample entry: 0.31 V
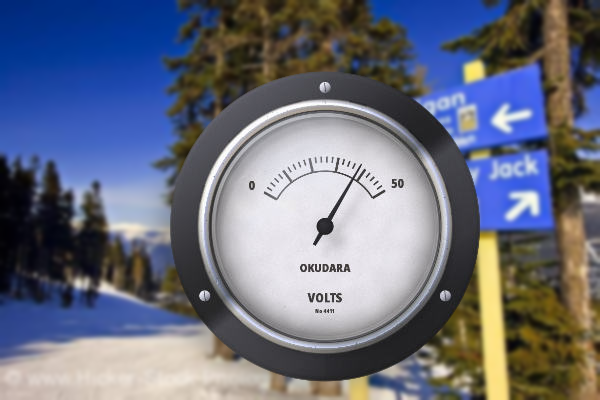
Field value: 38 V
